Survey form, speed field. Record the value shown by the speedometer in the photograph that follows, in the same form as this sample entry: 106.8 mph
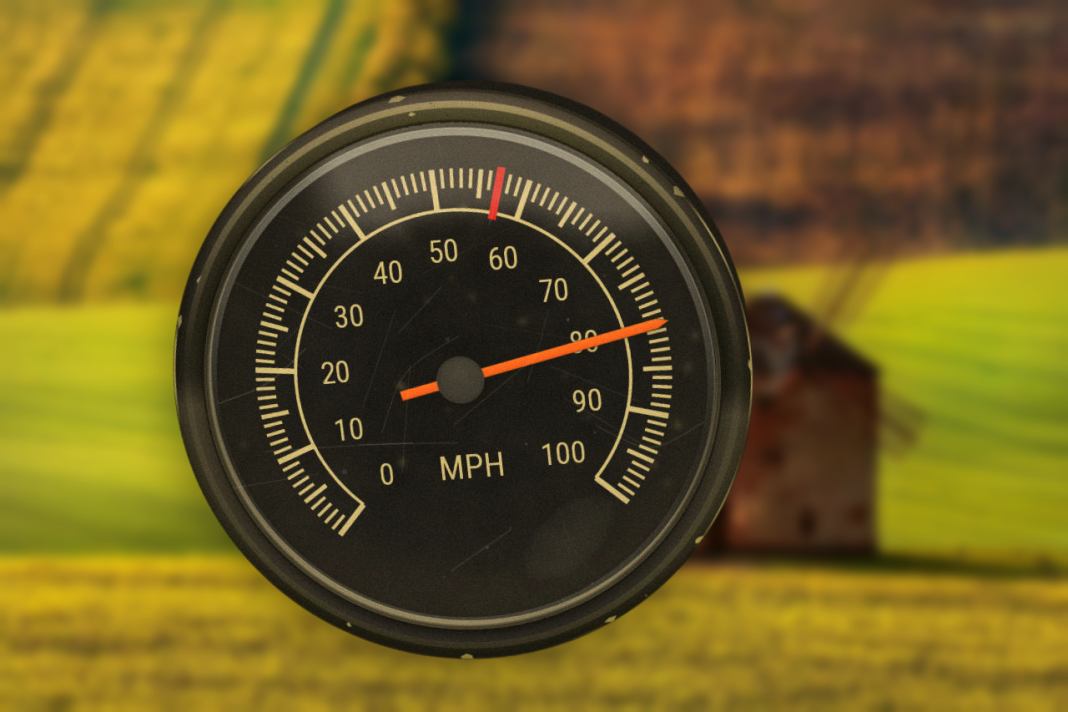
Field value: 80 mph
